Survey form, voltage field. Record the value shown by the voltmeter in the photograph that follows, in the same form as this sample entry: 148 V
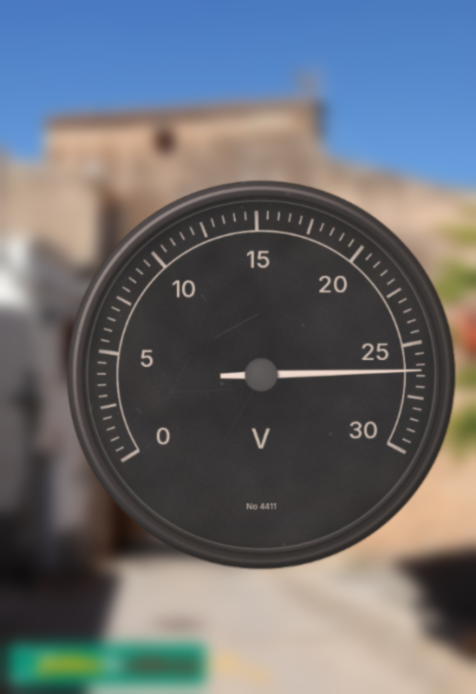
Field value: 26.25 V
